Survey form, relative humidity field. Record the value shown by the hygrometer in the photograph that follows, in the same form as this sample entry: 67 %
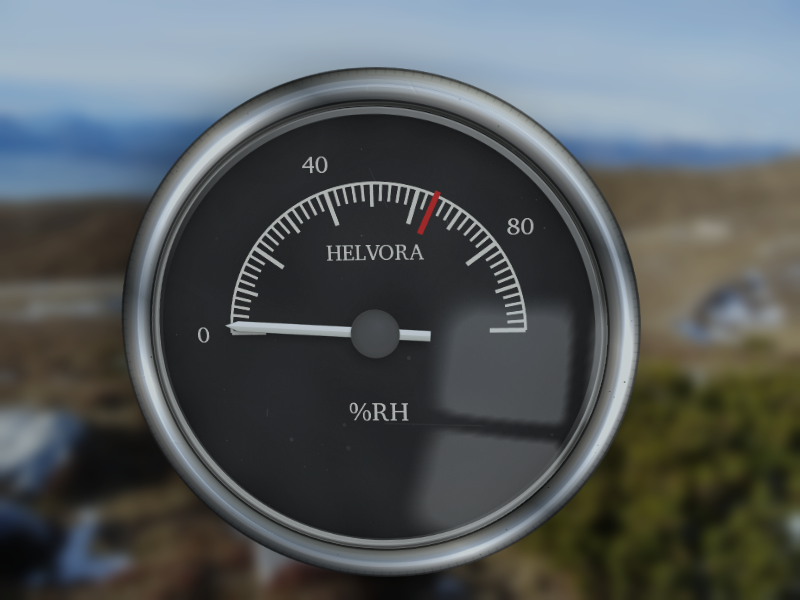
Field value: 2 %
